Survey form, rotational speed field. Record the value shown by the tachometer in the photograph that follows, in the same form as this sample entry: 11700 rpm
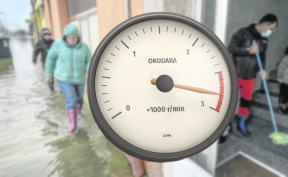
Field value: 2800 rpm
